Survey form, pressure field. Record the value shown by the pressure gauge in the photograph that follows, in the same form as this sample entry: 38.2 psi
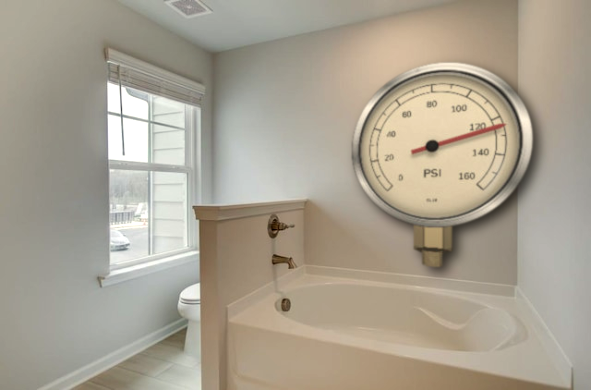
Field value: 125 psi
